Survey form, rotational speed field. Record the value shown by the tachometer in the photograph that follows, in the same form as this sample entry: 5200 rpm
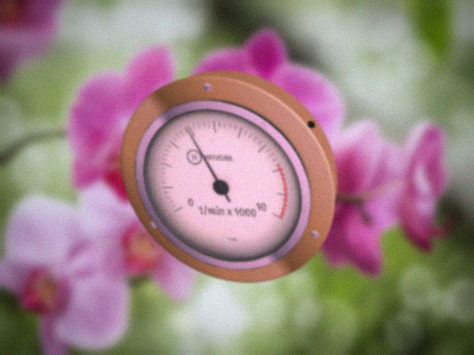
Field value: 4000 rpm
